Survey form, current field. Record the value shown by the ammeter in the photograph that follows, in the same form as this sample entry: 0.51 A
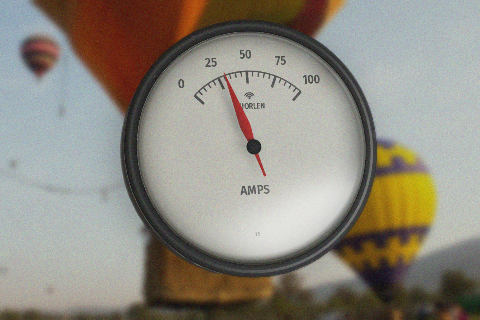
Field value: 30 A
